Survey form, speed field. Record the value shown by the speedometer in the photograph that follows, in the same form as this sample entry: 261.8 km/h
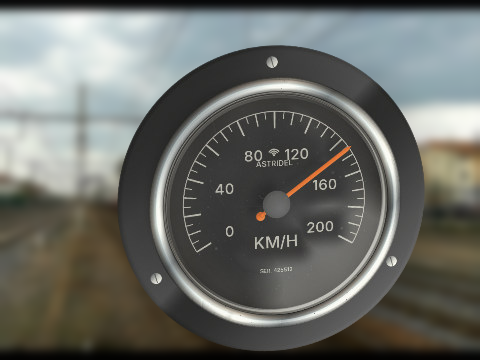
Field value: 145 km/h
